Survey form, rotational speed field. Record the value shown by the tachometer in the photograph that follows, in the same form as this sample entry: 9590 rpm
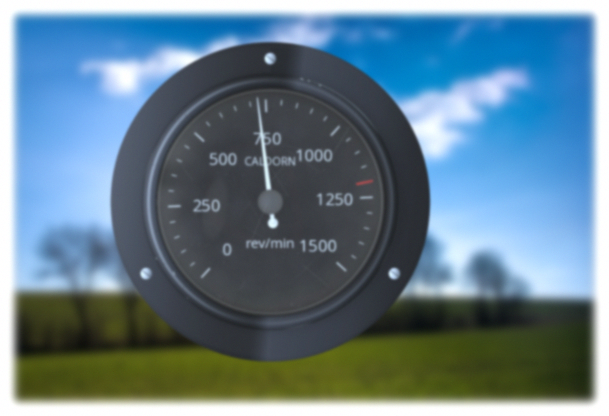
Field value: 725 rpm
